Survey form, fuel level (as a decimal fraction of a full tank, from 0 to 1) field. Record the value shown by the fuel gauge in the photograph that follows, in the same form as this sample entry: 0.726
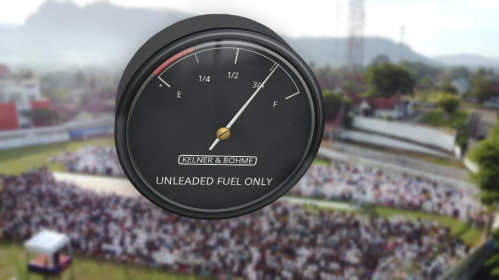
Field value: 0.75
